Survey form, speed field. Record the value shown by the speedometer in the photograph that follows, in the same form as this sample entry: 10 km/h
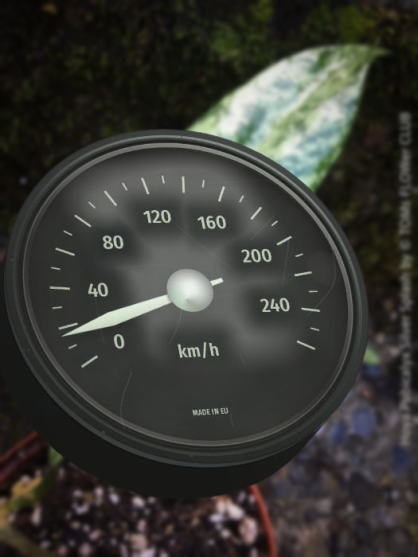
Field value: 15 km/h
